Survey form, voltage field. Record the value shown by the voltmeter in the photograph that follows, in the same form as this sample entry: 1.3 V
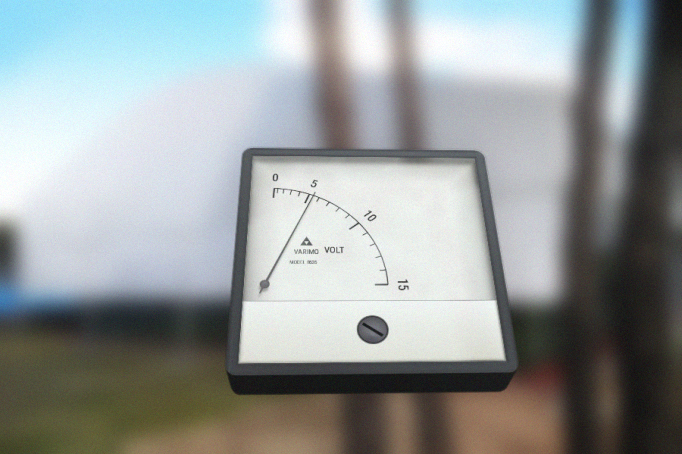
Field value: 5.5 V
